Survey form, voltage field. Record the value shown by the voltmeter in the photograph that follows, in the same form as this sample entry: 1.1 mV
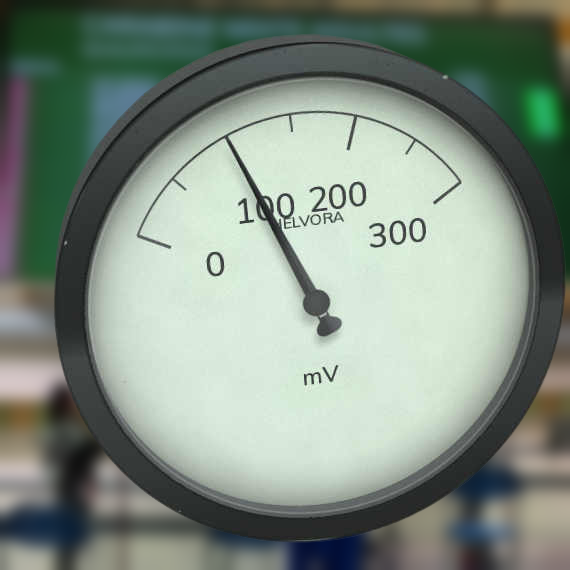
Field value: 100 mV
